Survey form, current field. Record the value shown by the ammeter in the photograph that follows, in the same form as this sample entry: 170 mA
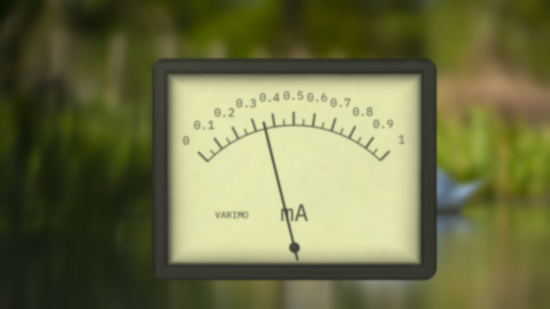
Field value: 0.35 mA
